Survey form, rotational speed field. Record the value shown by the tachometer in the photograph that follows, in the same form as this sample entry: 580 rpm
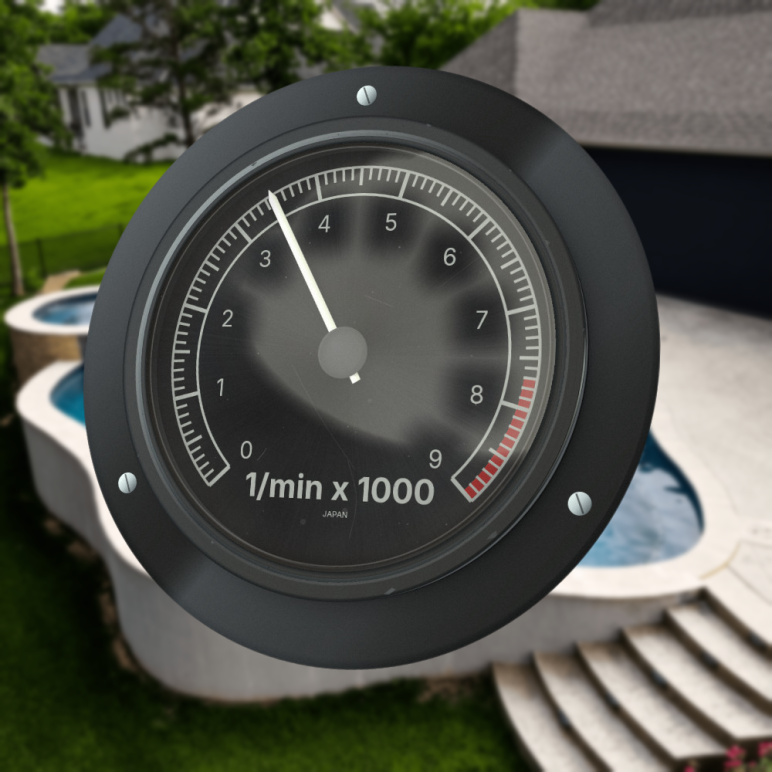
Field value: 3500 rpm
